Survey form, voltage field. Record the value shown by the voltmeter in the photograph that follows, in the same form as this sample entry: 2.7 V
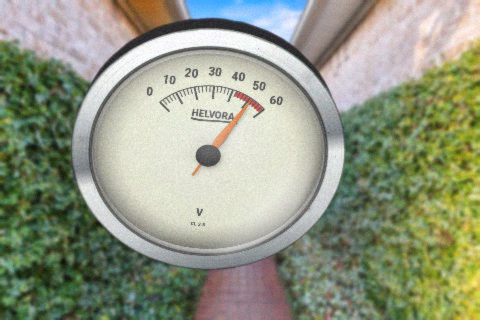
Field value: 50 V
